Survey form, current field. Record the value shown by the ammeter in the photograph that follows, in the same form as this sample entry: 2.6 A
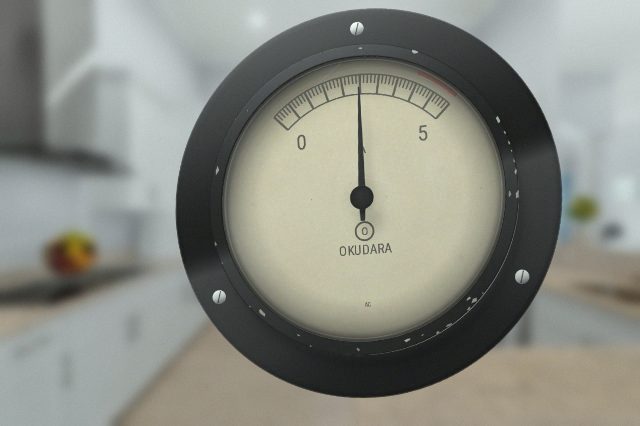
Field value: 2.5 A
